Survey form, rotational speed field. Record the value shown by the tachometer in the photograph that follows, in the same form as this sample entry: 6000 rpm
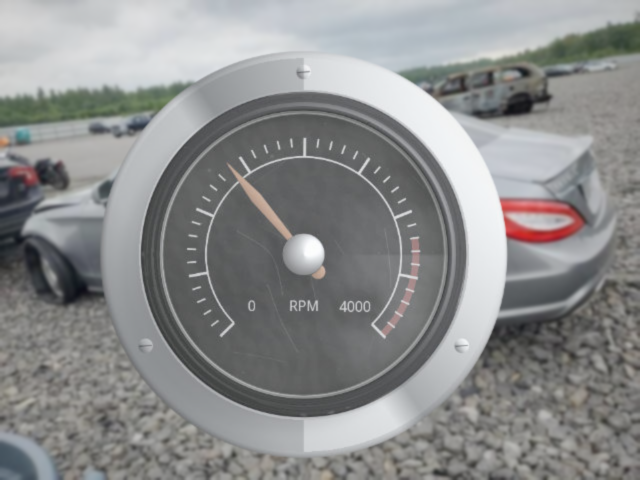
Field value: 1400 rpm
